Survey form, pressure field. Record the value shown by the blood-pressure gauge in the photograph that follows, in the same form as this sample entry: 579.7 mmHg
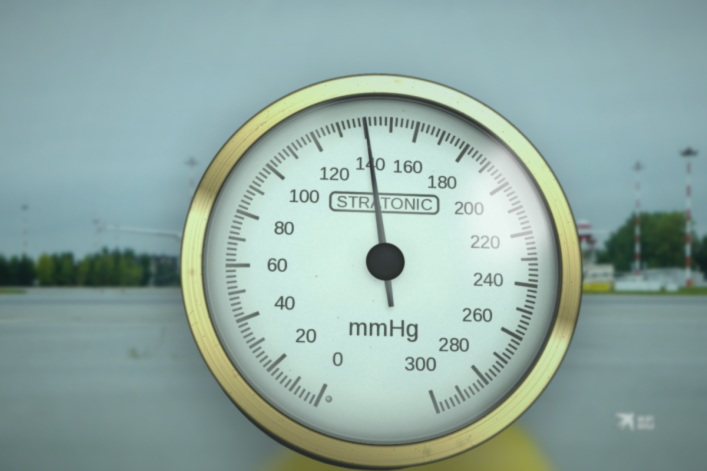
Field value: 140 mmHg
